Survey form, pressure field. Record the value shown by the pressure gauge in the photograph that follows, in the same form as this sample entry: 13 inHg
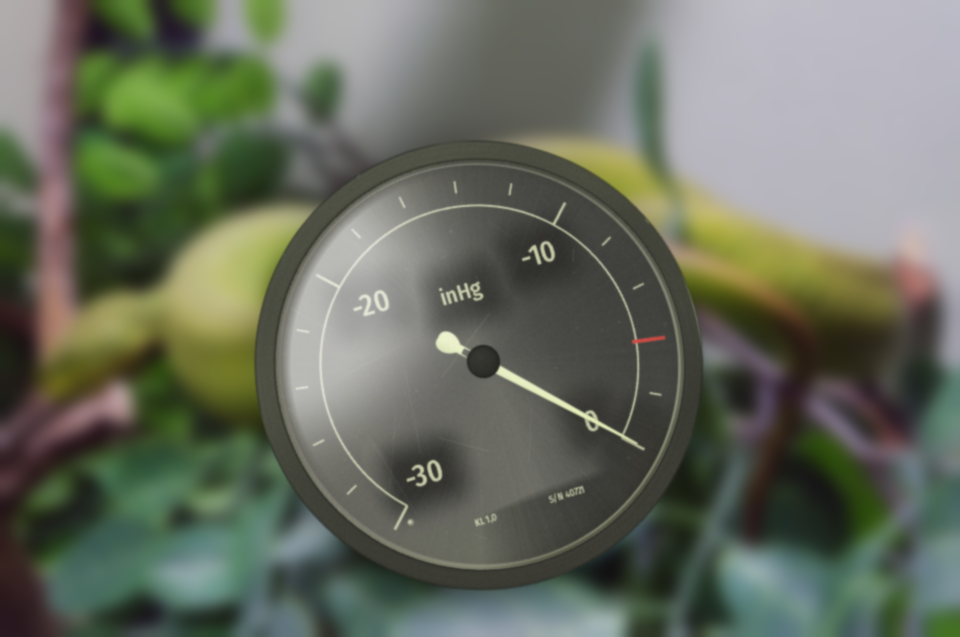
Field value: 0 inHg
